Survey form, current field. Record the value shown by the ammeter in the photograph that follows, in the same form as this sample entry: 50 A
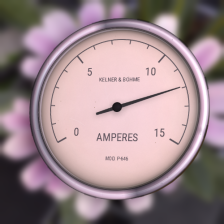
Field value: 12 A
